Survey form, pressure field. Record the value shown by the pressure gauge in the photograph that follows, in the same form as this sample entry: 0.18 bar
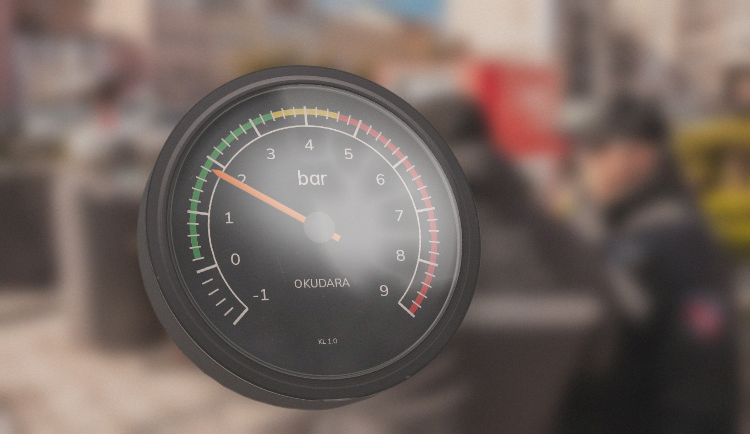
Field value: 1.8 bar
